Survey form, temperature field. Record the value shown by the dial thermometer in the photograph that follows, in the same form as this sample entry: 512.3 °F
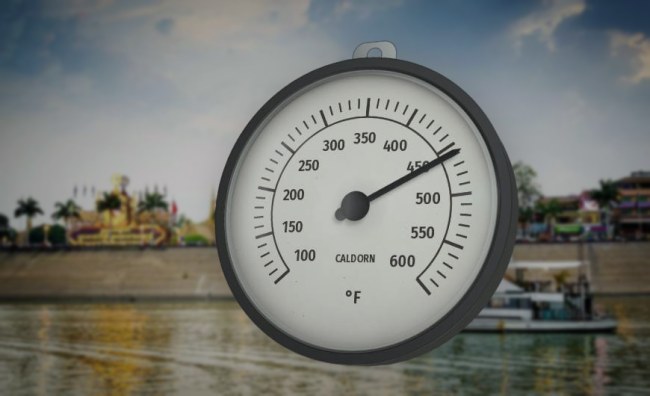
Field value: 460 °F
